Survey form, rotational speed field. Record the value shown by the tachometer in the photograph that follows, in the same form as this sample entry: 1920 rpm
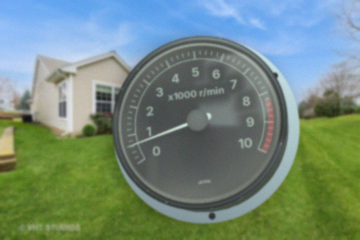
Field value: 600 rpm
